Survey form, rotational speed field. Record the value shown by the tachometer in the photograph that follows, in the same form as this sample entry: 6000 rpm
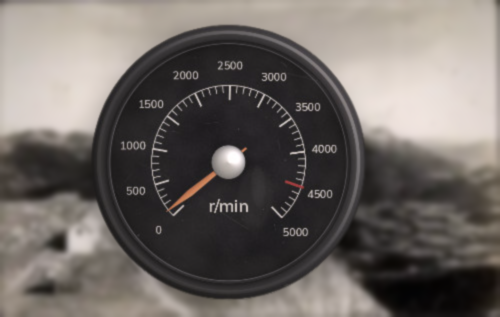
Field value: 100 rpm
